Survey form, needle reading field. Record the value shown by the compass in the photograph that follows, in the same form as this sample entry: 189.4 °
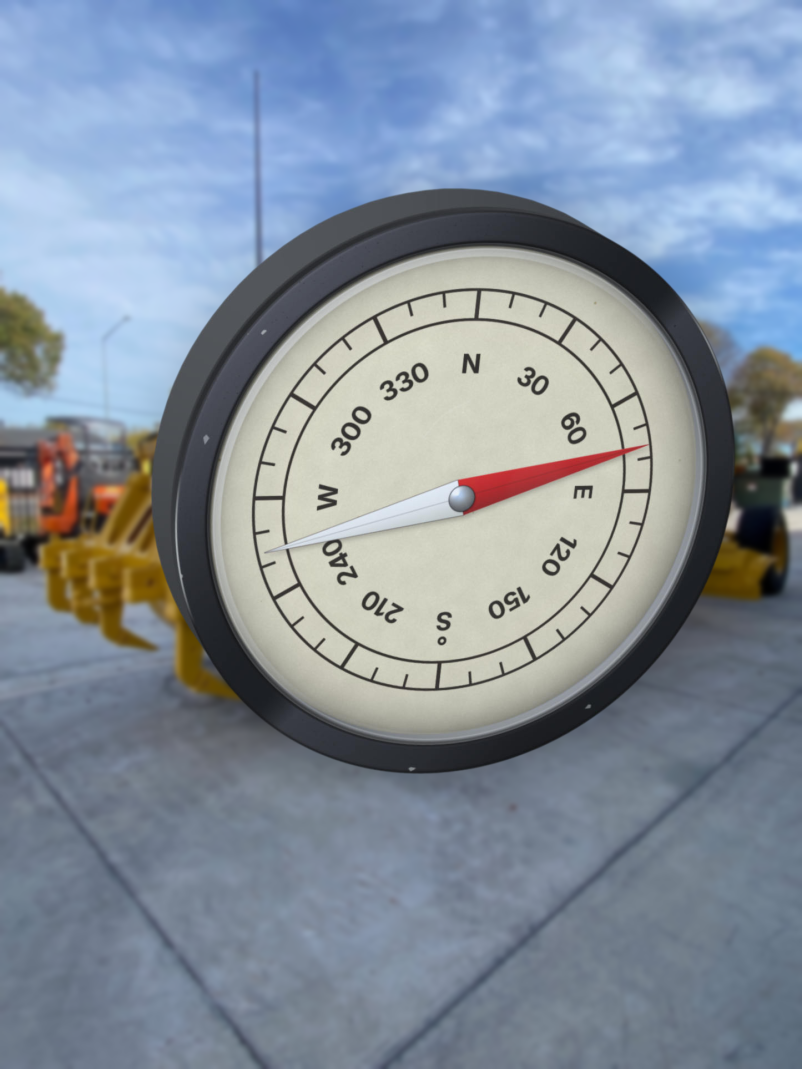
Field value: 75 °
